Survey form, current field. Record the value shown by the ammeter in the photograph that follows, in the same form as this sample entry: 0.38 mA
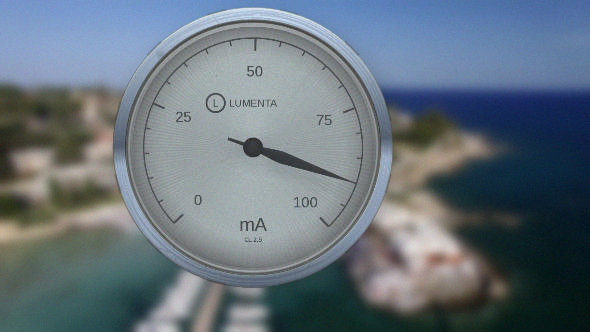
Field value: 90 mA
